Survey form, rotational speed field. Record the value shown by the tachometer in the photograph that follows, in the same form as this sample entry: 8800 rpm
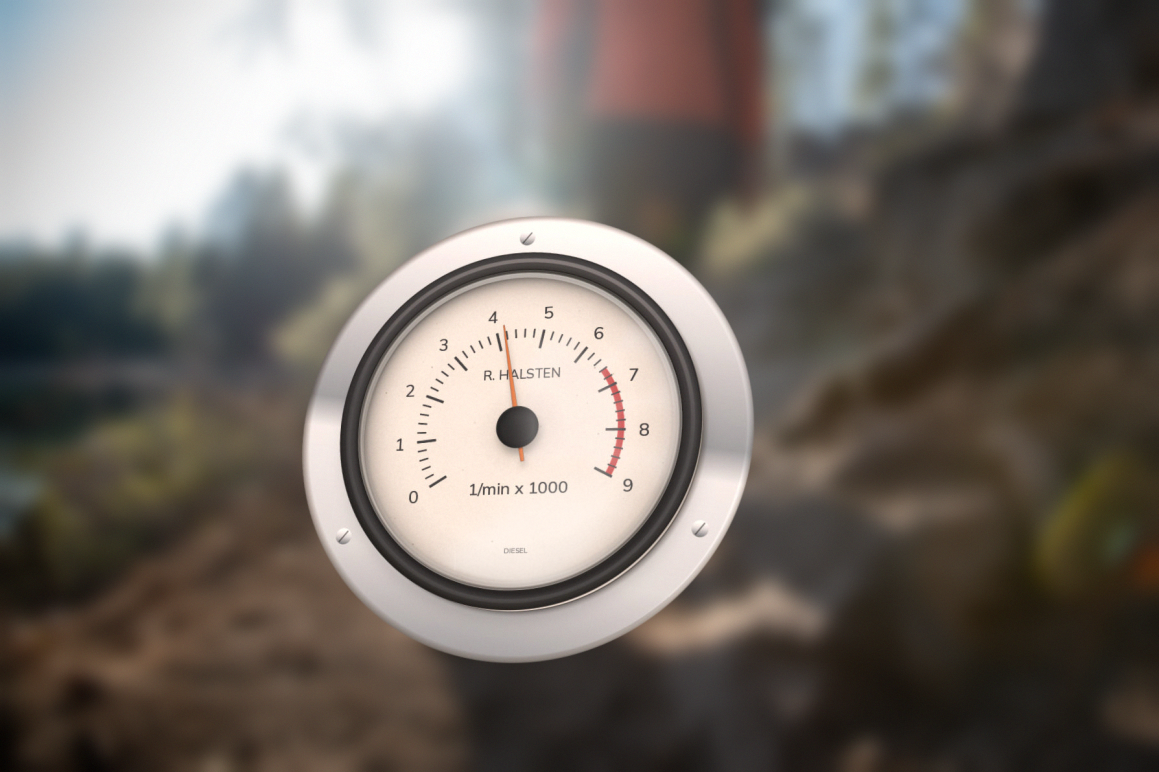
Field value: 4200 rpm
